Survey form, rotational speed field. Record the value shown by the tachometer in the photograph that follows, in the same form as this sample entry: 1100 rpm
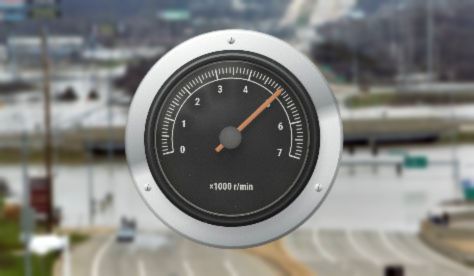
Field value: 5000 rpm
